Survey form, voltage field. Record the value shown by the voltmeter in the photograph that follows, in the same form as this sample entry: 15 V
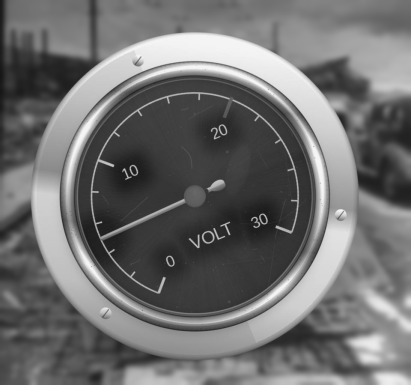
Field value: 5 V
